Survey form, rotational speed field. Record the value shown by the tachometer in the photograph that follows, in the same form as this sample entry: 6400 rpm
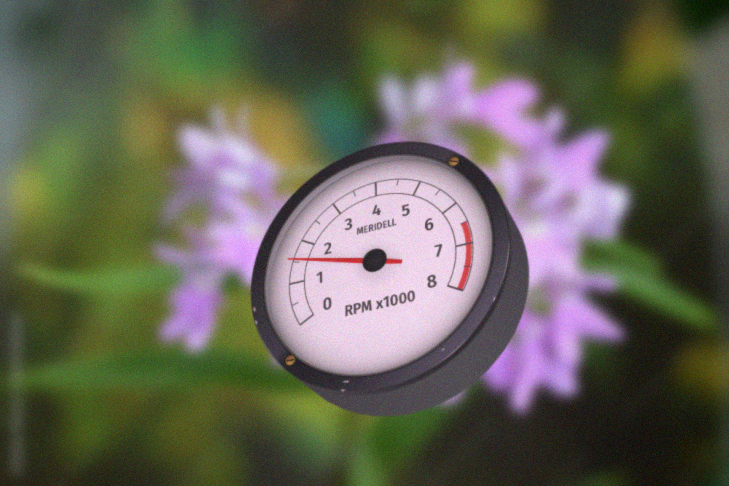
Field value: 1500 rpm
